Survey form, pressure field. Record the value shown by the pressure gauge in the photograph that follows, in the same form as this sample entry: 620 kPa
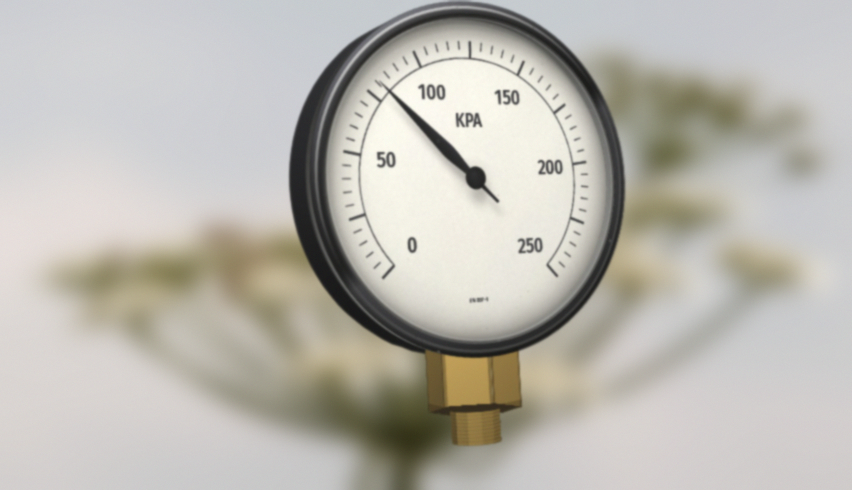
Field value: 80 kPa
